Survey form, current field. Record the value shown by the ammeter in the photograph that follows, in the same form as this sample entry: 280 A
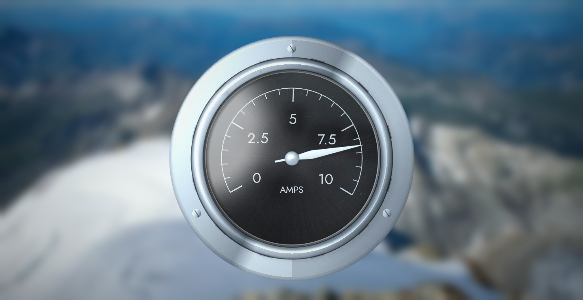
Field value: 8.25 A
